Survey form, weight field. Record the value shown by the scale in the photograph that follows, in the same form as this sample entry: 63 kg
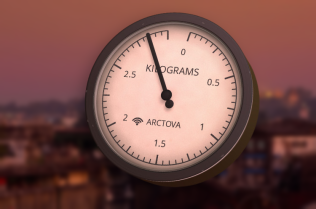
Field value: 2.85 kg
